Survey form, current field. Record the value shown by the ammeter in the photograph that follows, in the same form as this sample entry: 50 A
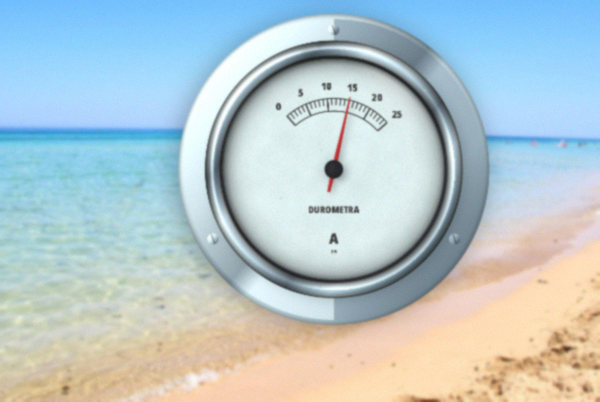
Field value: 15 A
